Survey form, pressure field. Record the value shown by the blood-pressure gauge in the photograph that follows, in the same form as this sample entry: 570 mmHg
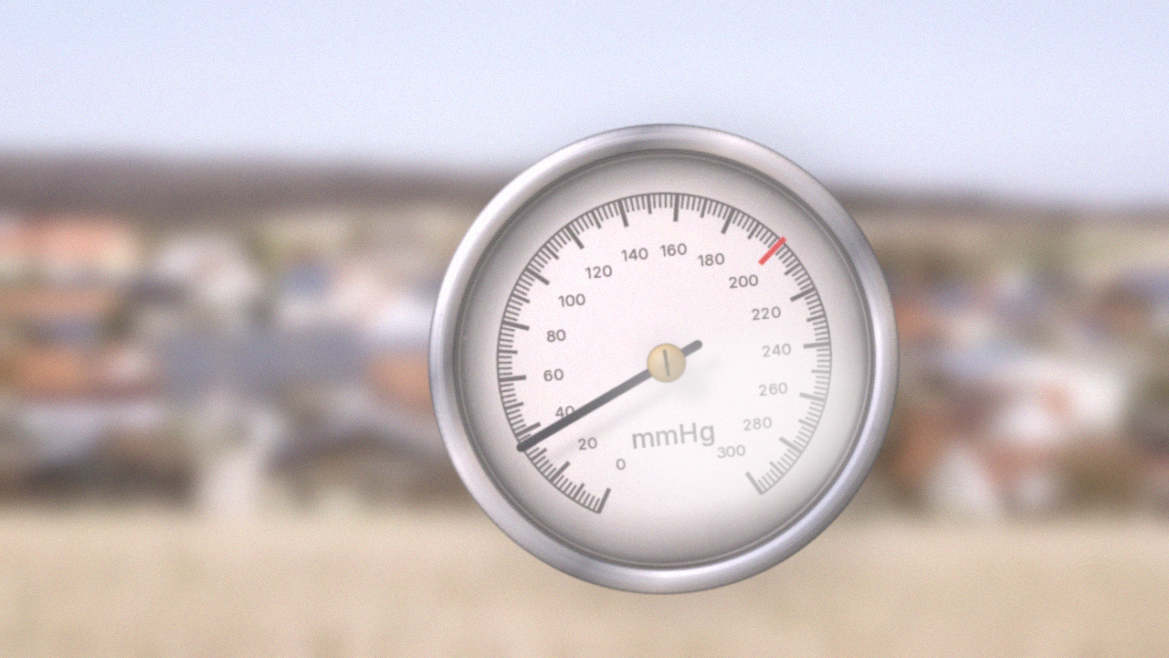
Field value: 36 mmHg
